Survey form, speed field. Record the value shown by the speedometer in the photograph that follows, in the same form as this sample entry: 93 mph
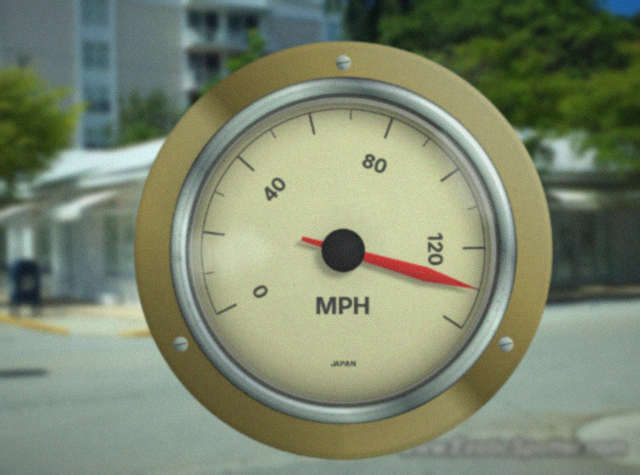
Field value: 130 mph
